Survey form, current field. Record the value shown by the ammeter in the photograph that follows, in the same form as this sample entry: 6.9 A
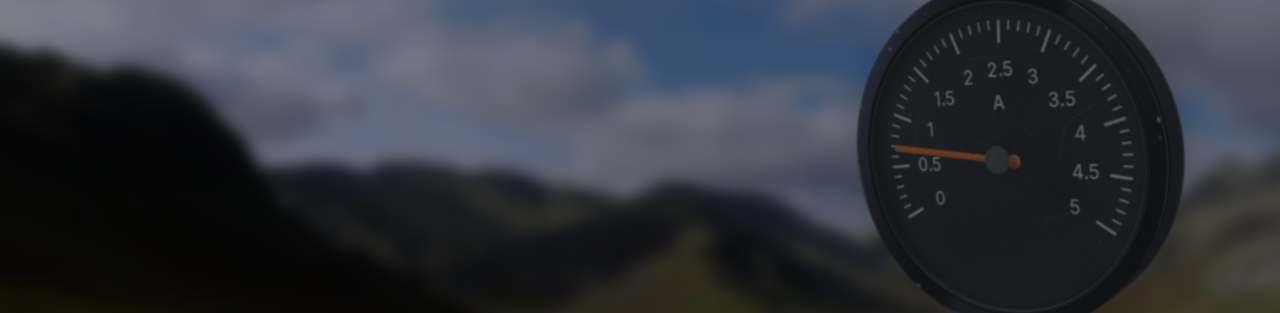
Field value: 0.7 A
